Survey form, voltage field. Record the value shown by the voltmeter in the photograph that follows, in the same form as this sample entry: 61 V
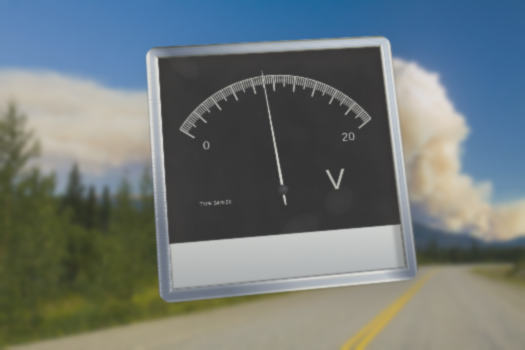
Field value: 9 V
